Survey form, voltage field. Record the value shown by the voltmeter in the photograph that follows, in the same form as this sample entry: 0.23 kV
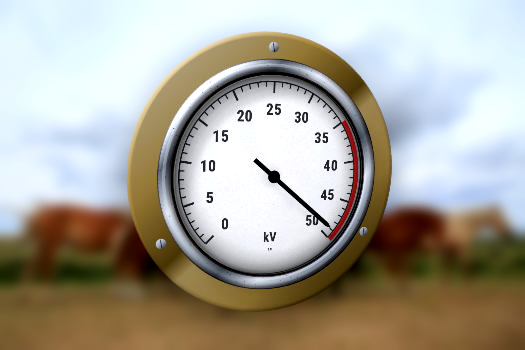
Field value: 49 kV
